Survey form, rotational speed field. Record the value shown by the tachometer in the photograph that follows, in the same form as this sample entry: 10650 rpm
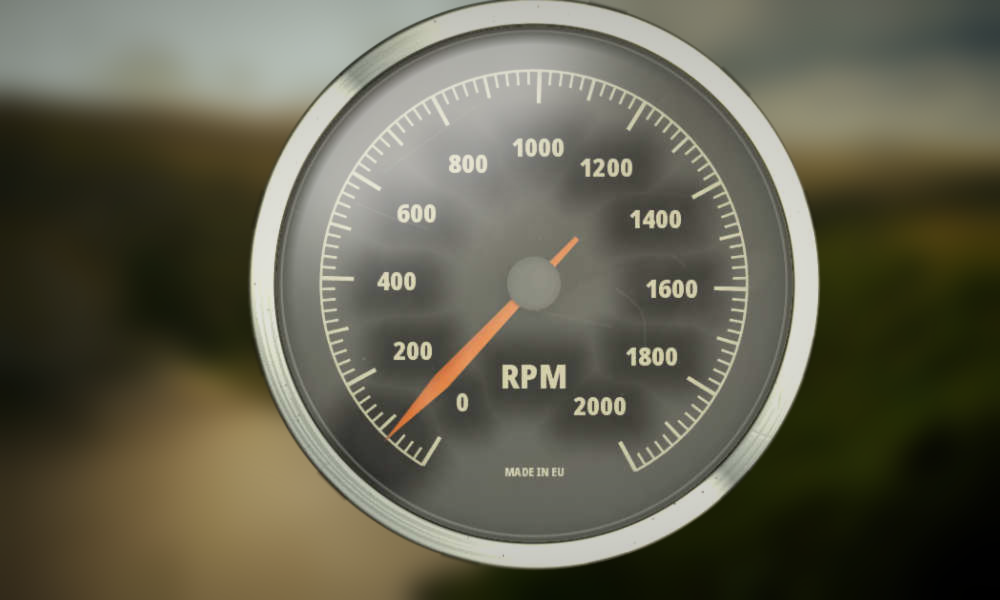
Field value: 80 rpm
